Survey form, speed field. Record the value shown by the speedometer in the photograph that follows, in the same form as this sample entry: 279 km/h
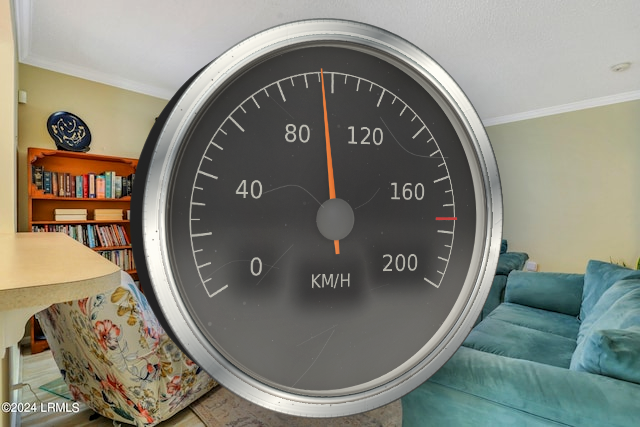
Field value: 95 km/h
